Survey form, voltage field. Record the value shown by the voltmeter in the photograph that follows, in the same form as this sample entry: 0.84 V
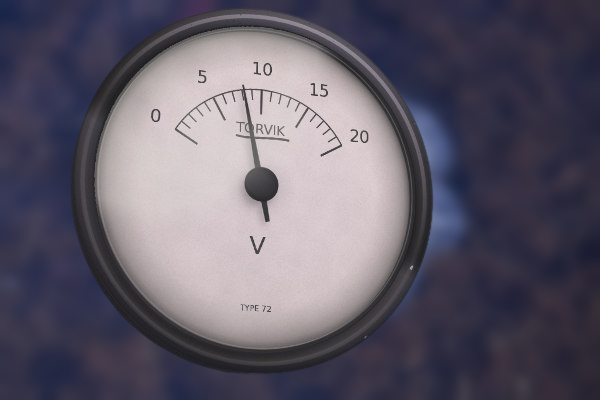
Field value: 8 V
